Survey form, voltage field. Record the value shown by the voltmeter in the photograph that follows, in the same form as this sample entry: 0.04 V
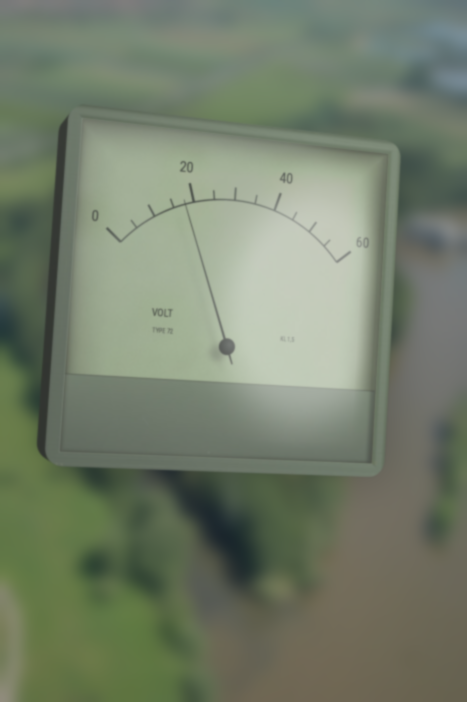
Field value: 17.5 V
